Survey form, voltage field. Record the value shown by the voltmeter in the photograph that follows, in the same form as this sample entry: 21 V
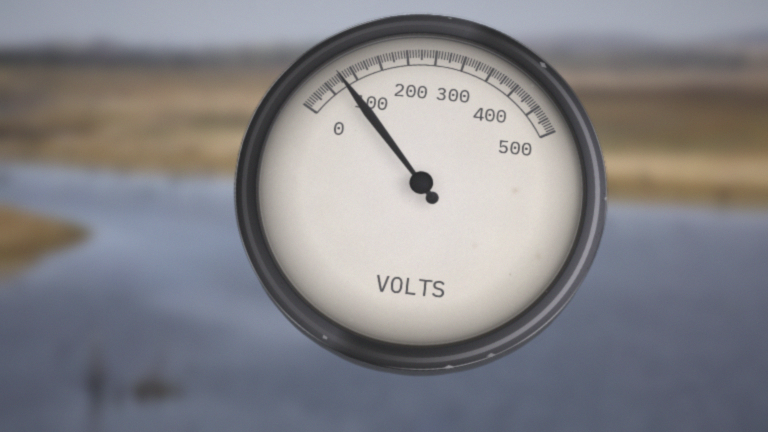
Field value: 75 V
